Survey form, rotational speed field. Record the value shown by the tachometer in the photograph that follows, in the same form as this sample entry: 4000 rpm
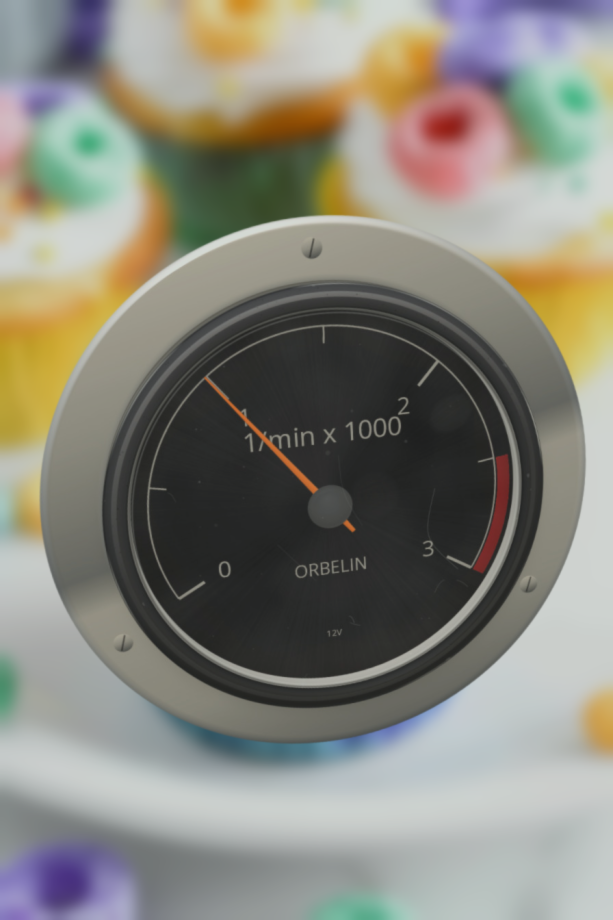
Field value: 1000 rpm
